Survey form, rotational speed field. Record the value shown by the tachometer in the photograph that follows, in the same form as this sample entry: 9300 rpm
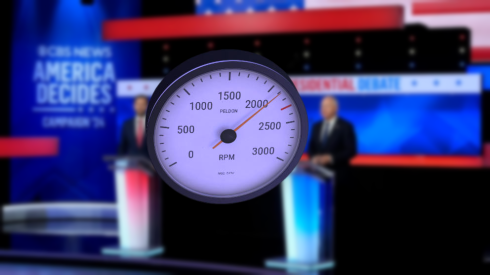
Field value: 2100 rpm
